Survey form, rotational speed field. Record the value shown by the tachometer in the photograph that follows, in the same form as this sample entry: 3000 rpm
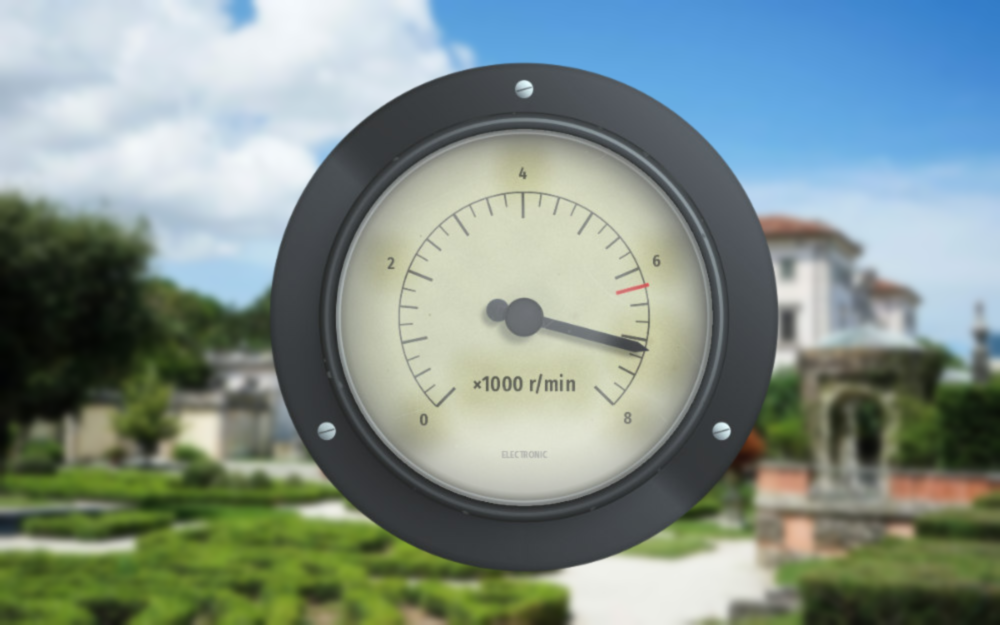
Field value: 7125 rpm
